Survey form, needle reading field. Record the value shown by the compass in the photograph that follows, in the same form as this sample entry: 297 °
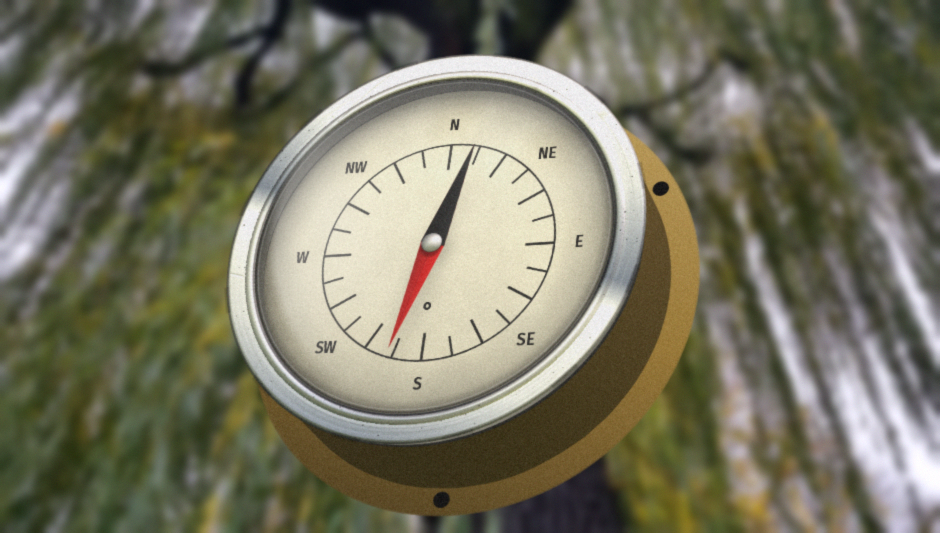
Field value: 195 °
